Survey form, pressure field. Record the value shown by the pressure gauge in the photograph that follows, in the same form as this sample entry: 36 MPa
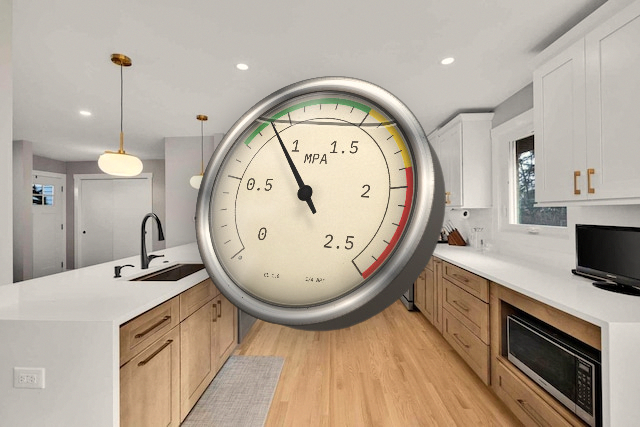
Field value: 0.9 MPa
